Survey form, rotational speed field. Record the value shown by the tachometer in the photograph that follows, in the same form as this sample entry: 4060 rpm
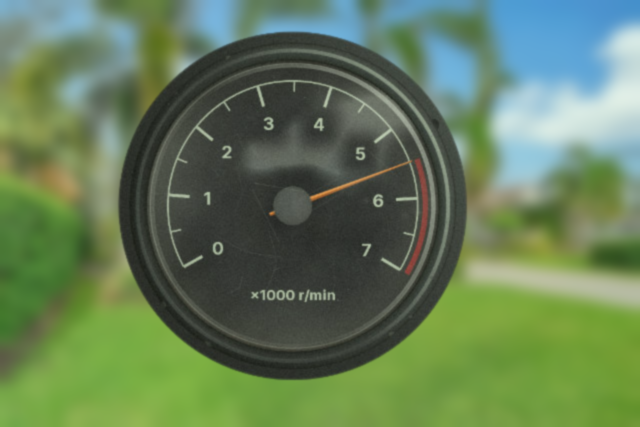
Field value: 5500 rpm
